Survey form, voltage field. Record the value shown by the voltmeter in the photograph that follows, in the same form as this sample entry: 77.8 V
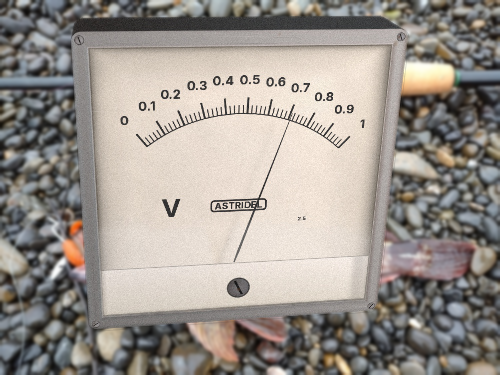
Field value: 0.7 V
